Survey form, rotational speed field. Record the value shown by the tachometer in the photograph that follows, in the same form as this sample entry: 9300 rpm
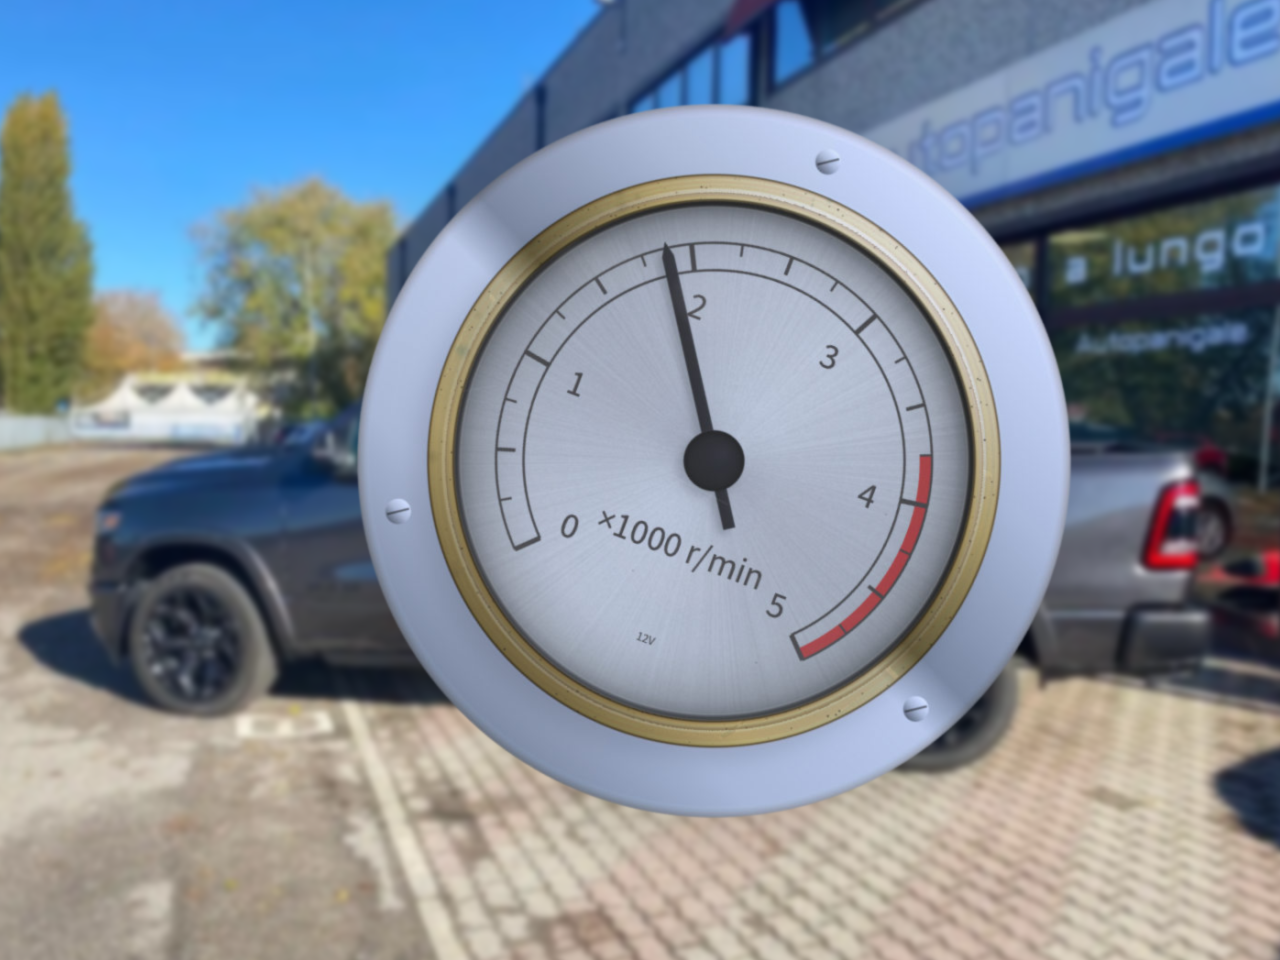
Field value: 1875 rpm
